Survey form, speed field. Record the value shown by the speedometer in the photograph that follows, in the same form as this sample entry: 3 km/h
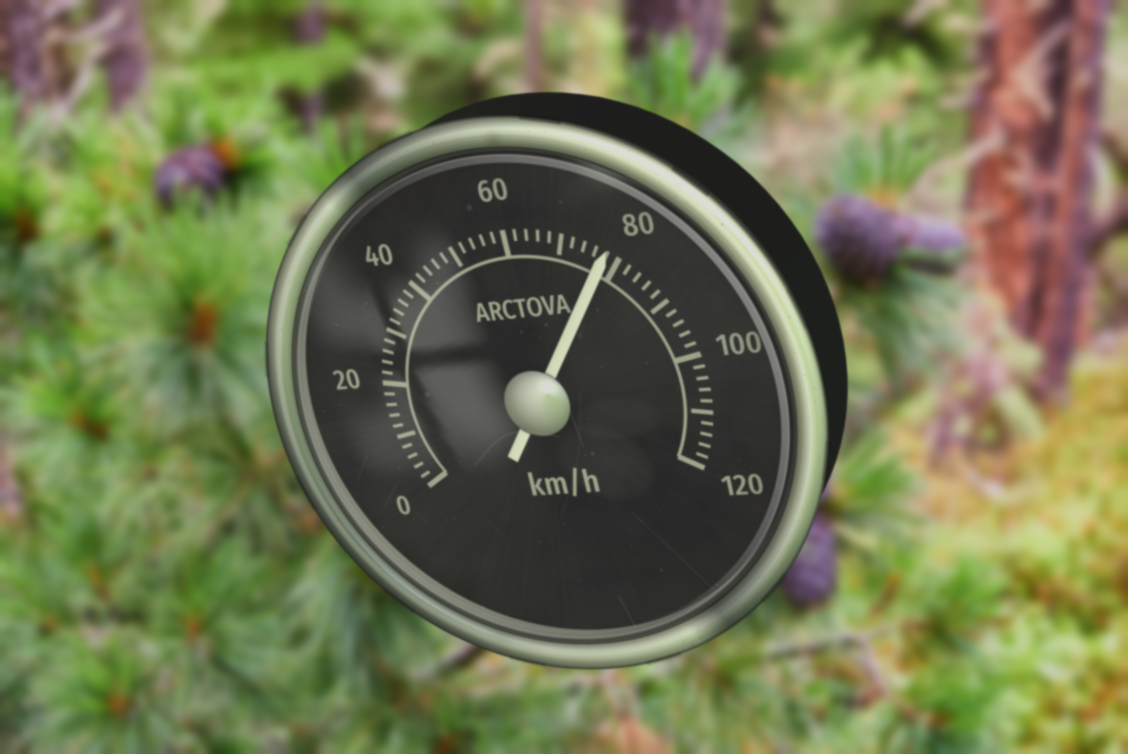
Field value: 78 km/h
